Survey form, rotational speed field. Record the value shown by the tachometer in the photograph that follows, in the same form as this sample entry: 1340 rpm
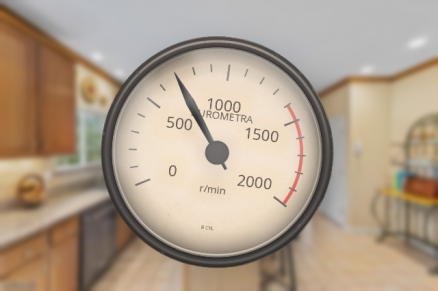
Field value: 700 rpm
